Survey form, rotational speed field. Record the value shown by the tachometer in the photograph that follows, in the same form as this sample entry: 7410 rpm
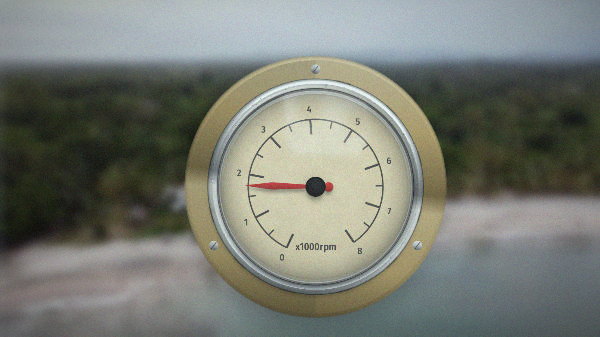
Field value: 1750 rpm
